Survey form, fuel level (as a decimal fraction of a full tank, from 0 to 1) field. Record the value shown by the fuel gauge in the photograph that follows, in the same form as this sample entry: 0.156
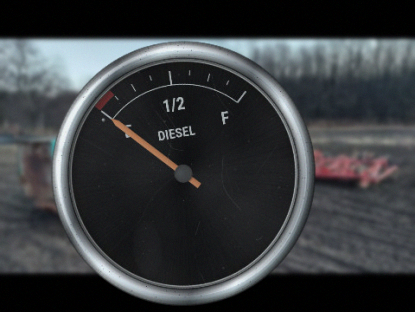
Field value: 0
